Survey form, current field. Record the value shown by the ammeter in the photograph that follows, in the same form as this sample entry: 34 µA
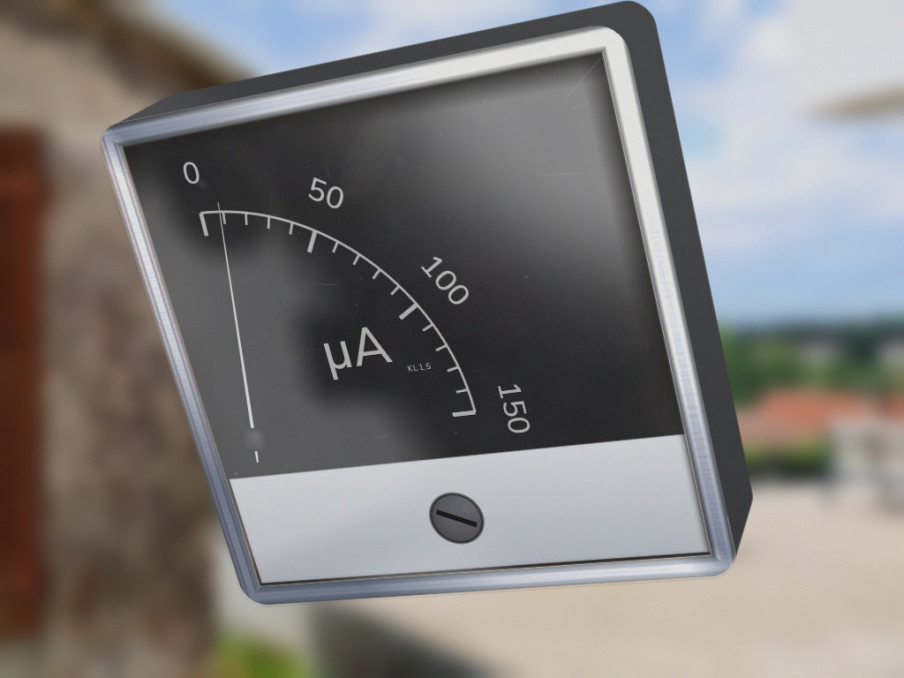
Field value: 10 µA
